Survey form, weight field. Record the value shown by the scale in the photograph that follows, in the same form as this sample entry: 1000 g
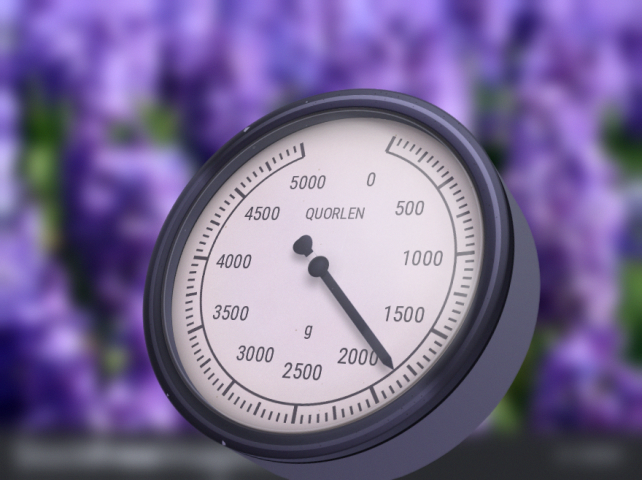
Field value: 1825 g
